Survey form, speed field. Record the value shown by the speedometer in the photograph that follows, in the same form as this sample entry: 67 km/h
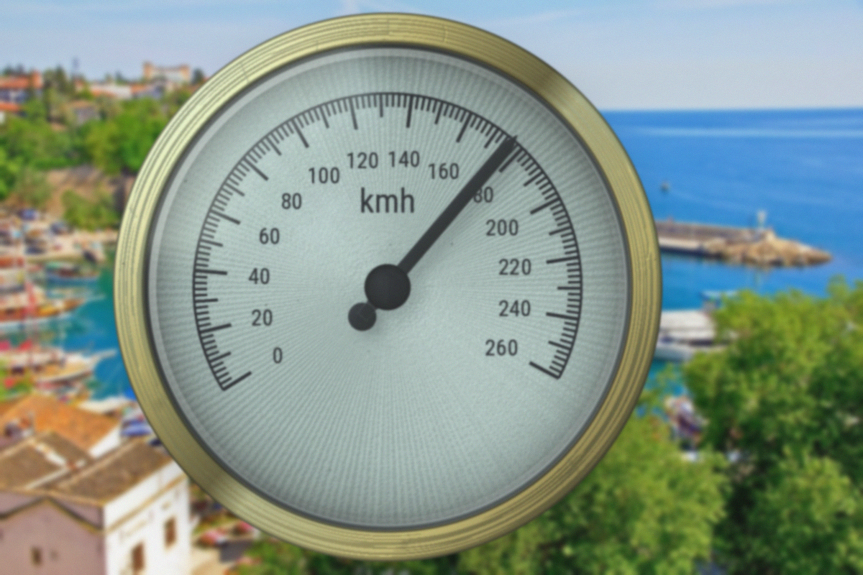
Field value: 176 km/h
